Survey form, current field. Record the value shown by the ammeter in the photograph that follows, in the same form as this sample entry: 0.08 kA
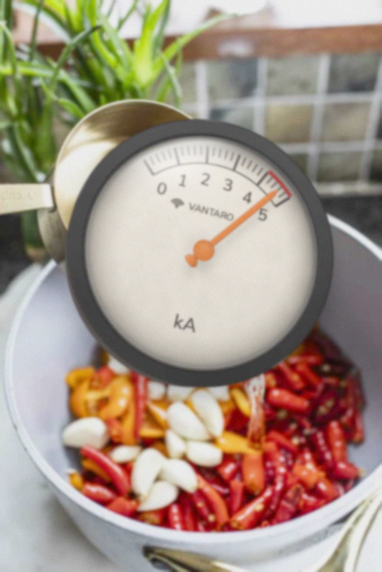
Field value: 4.6 kA
